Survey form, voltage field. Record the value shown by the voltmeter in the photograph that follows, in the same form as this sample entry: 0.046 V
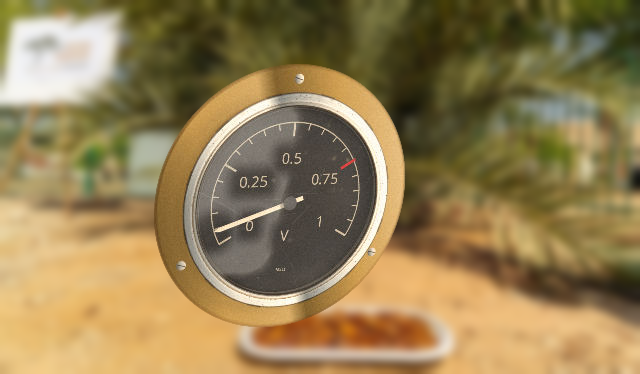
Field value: 0.05 V
